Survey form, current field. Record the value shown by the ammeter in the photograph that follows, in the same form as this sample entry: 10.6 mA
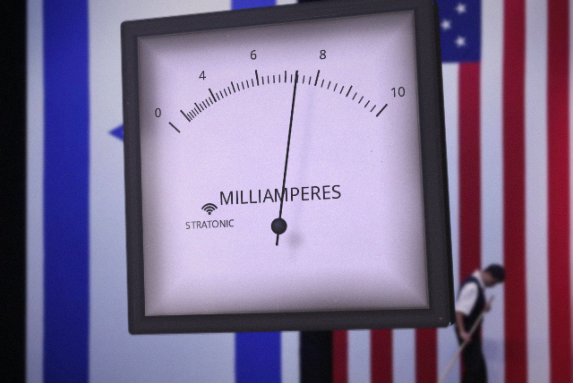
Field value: 7.4 mA
